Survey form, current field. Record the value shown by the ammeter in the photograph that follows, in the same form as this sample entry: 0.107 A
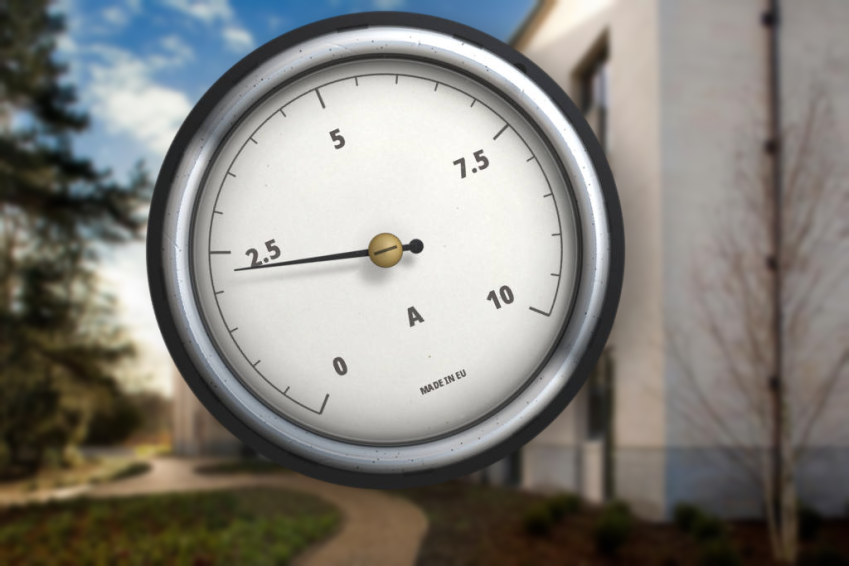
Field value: 2.25 A
